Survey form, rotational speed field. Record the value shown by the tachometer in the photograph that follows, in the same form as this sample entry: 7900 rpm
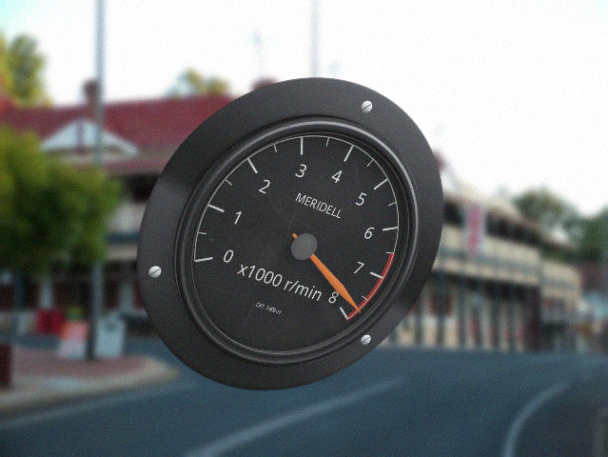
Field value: 7750 rpm
